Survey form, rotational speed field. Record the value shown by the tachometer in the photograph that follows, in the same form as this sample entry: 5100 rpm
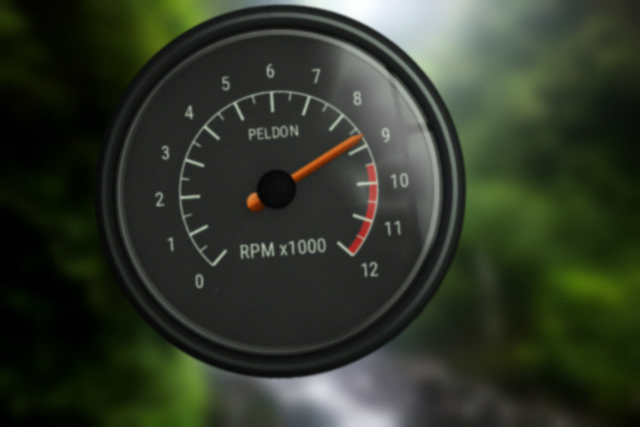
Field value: 8750 rpm
